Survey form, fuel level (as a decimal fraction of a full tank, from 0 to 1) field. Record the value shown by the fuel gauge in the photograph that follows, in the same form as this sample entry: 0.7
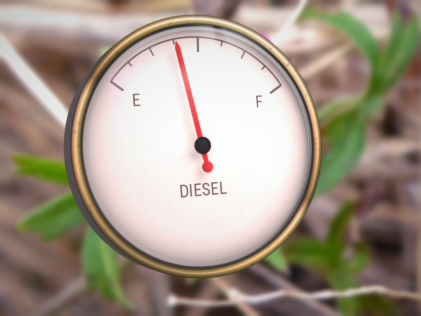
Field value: 0.375
